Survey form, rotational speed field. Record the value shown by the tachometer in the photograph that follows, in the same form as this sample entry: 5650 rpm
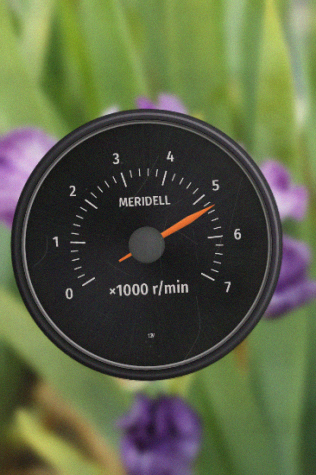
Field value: 5300 rpm
